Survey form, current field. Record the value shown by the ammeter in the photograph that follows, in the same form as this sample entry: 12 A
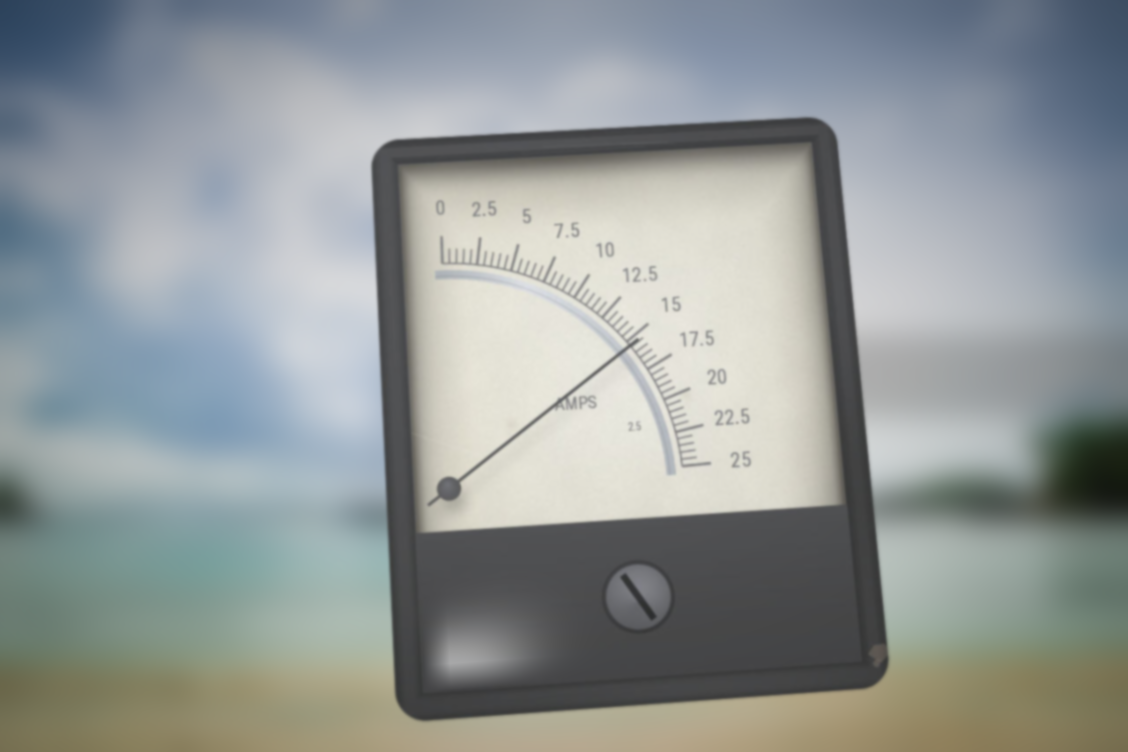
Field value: 15.5 A
